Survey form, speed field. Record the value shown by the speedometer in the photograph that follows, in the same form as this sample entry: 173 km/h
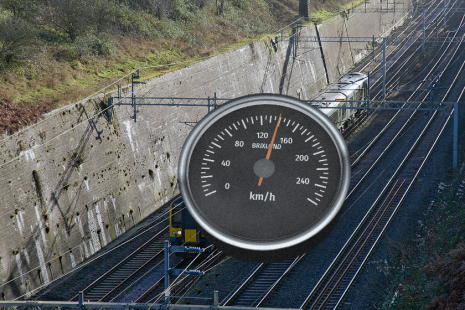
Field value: 140 km/h
